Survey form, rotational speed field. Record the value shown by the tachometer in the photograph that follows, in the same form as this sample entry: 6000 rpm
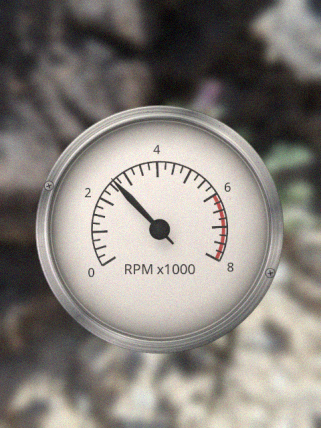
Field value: 2625 rpm
